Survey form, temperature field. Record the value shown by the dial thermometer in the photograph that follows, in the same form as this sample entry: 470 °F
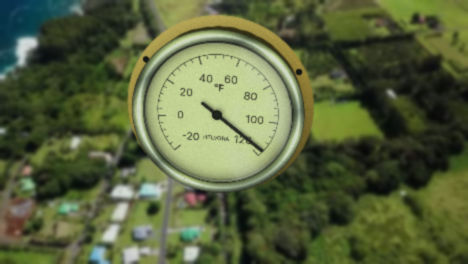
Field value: 116 °F
